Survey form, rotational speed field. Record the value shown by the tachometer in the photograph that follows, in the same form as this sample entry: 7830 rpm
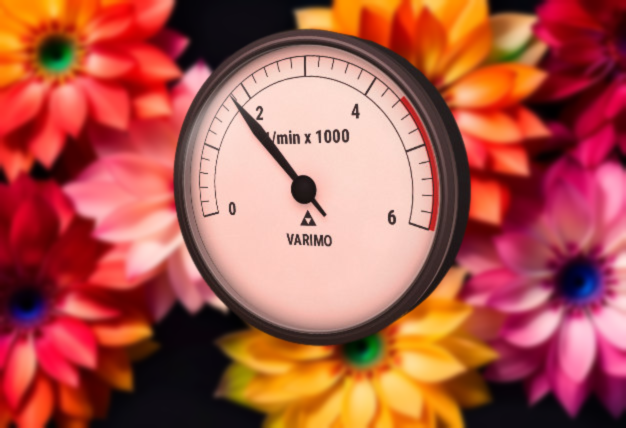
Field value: 1800 rpm
